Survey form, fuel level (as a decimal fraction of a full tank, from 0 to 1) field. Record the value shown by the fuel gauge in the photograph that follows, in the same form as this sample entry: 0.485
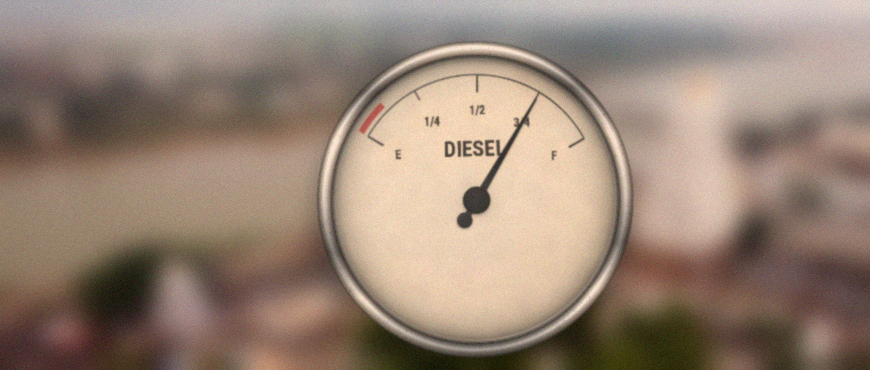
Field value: 0.75
